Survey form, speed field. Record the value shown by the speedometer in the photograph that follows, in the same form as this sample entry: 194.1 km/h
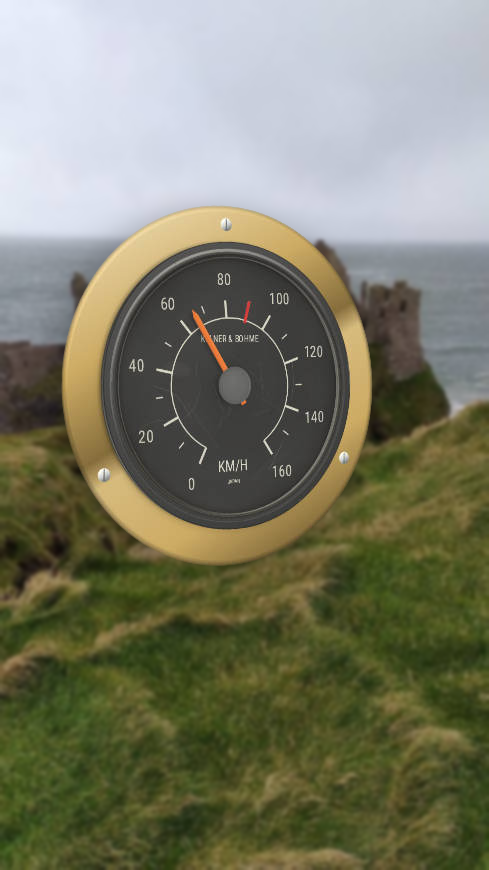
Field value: 65 km/h
